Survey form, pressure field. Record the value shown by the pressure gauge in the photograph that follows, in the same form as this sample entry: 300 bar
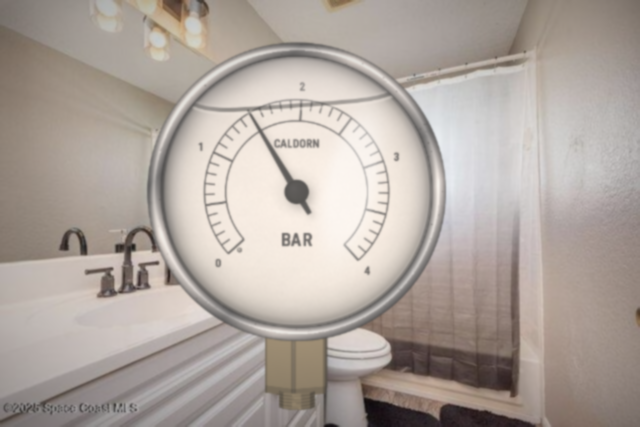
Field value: 1.5 bar
